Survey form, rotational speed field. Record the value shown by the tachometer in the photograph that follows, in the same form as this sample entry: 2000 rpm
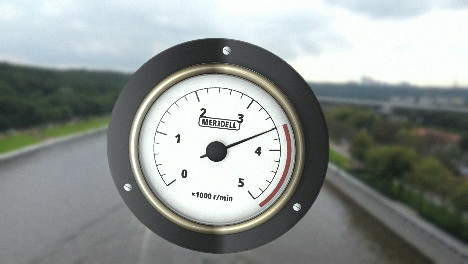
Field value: 3600 rpm
